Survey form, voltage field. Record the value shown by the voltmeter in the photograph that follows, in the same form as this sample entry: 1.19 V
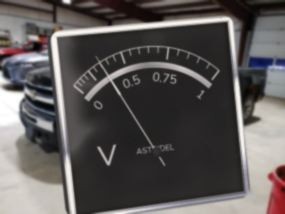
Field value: 0.35 V
